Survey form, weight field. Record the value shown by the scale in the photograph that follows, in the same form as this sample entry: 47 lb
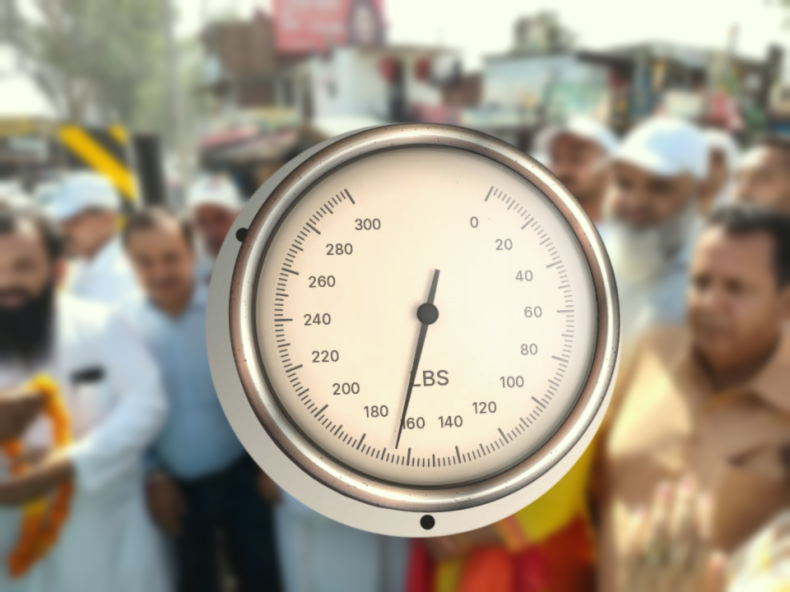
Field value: 166 lb
